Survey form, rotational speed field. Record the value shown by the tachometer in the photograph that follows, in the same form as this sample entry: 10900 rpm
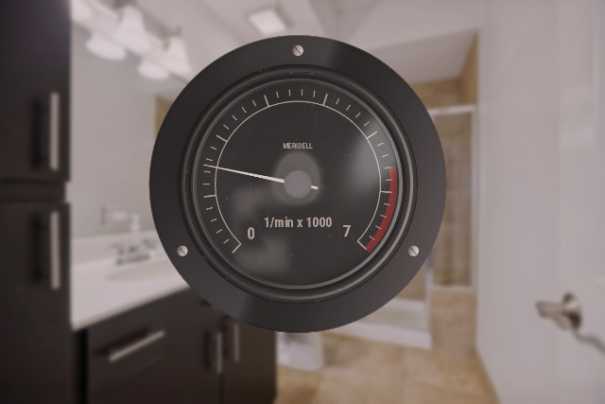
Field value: 1500 rpm
